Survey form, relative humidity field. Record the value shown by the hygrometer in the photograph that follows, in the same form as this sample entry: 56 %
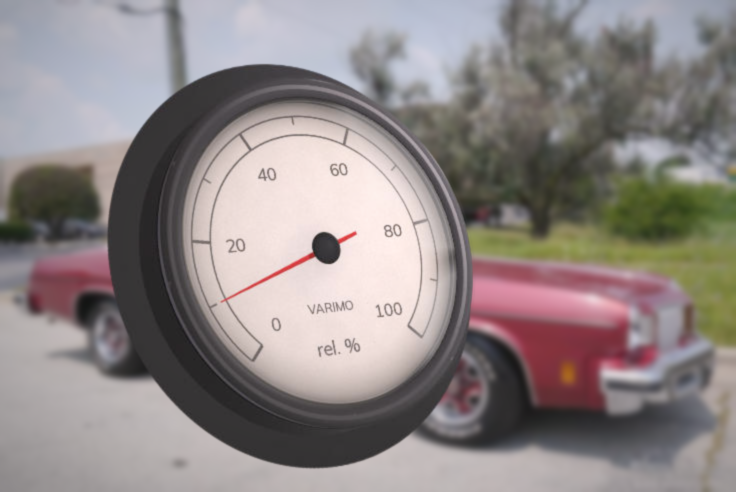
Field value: 10 %
